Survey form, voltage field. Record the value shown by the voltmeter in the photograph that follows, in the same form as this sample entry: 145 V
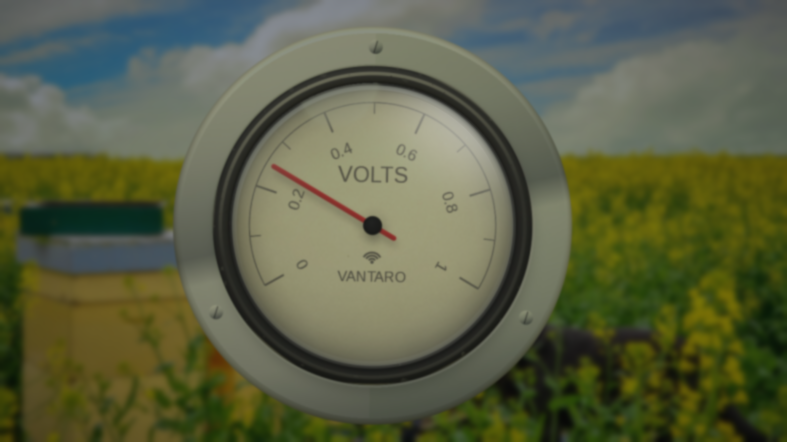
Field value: 0.25 V
